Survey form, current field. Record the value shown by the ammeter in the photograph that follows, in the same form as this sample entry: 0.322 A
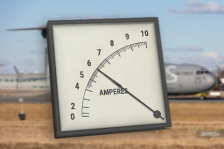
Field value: 6 A
